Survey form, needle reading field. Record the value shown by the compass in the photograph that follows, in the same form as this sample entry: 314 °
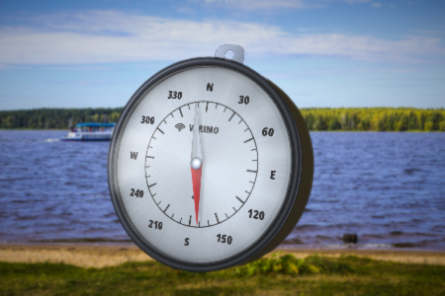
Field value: 170 °
